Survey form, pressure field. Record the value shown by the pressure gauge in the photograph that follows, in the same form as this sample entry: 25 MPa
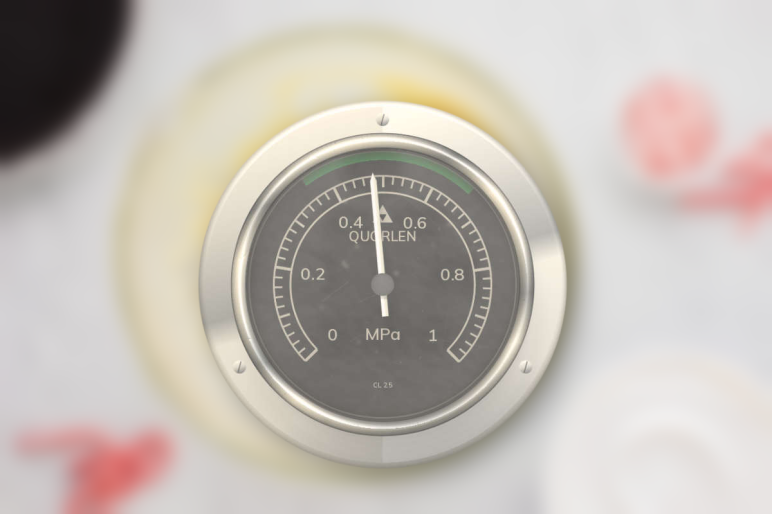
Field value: 0.48 MPa
